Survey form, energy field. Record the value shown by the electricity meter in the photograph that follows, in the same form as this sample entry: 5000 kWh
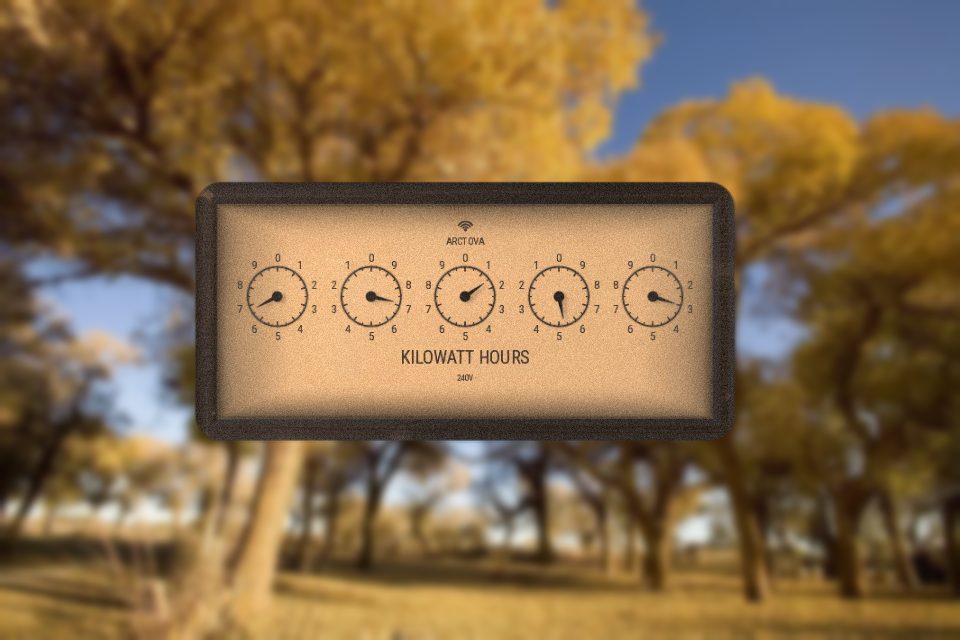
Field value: 67153 kWh
